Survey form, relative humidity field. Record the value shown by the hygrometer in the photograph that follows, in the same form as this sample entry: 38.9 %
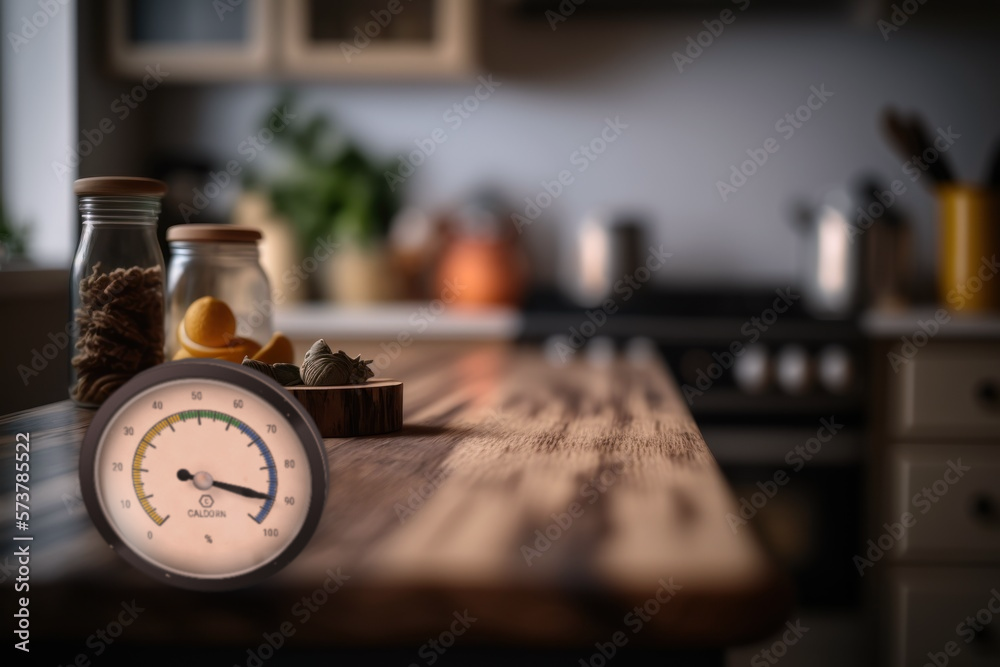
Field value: 90 %
